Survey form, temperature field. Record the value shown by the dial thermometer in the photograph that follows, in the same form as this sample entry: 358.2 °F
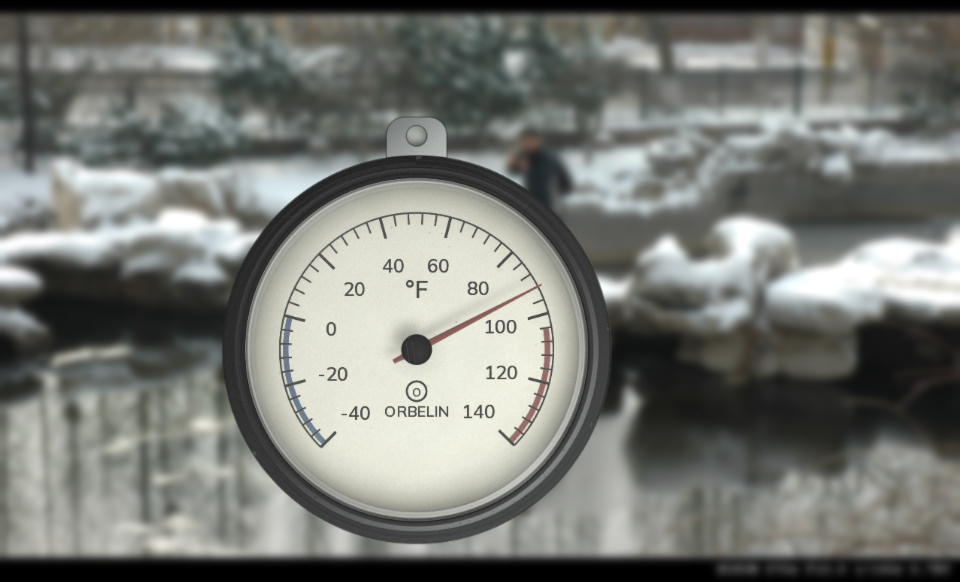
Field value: 92 °F
